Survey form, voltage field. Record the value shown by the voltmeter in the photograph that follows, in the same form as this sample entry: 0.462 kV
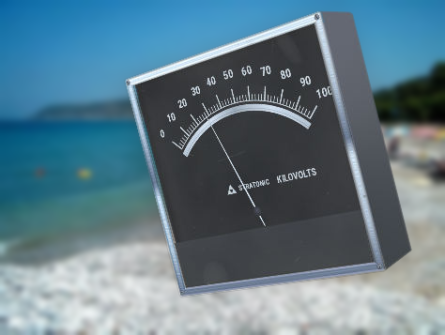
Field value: 30 kV
